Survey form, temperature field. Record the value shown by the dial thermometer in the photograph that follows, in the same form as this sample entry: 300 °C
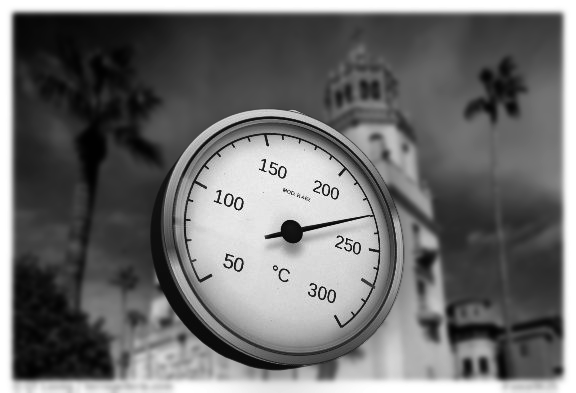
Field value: 230 °C
